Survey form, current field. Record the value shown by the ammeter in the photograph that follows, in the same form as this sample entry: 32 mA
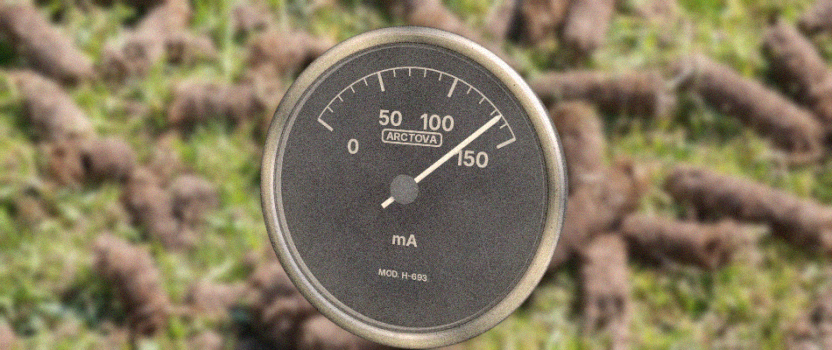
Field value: 135 mA
